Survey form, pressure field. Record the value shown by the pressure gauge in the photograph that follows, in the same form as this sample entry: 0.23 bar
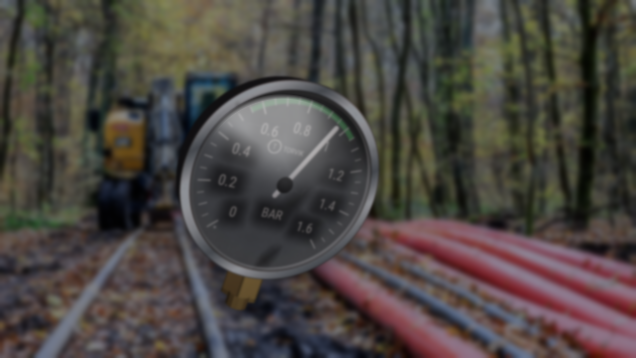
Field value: 0.95 bar
